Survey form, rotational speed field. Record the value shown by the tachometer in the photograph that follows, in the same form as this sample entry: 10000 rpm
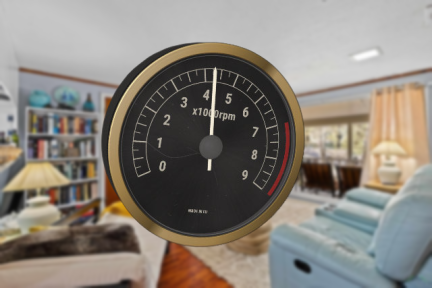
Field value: 4250 rpm
